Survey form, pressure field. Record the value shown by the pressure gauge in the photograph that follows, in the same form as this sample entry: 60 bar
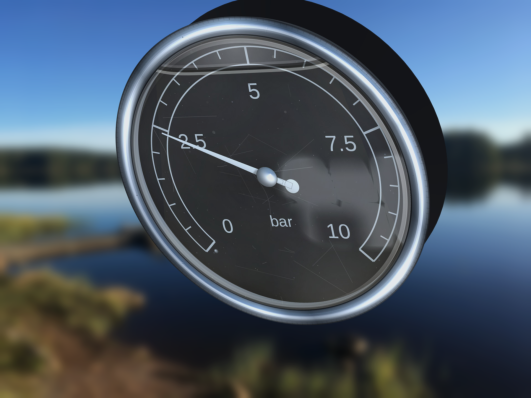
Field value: 2.5 bar
